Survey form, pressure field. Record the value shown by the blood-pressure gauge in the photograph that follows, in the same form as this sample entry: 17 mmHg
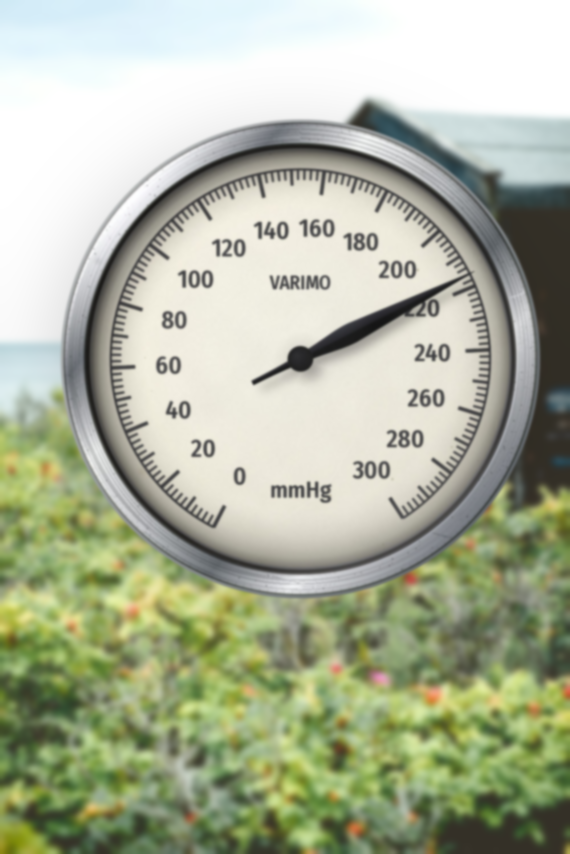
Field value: 216 mmHg
